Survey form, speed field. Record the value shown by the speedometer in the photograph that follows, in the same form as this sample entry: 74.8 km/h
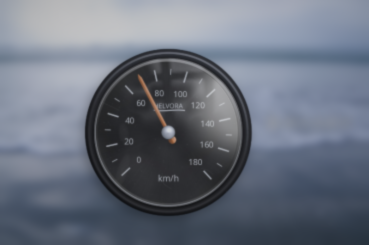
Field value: 70 km/h
